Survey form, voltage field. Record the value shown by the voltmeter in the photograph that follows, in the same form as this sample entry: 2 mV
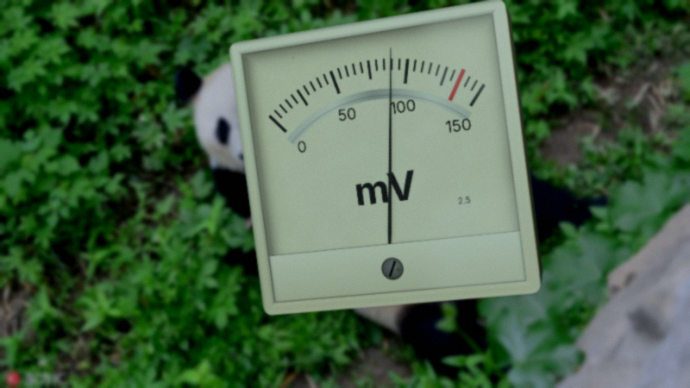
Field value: 90 mV
